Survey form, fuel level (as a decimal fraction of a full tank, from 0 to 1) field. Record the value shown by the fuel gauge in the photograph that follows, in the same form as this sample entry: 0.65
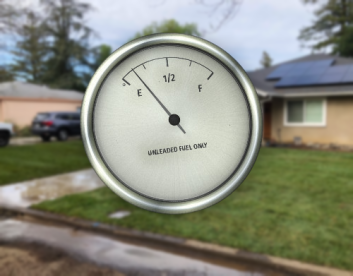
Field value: 0.125
